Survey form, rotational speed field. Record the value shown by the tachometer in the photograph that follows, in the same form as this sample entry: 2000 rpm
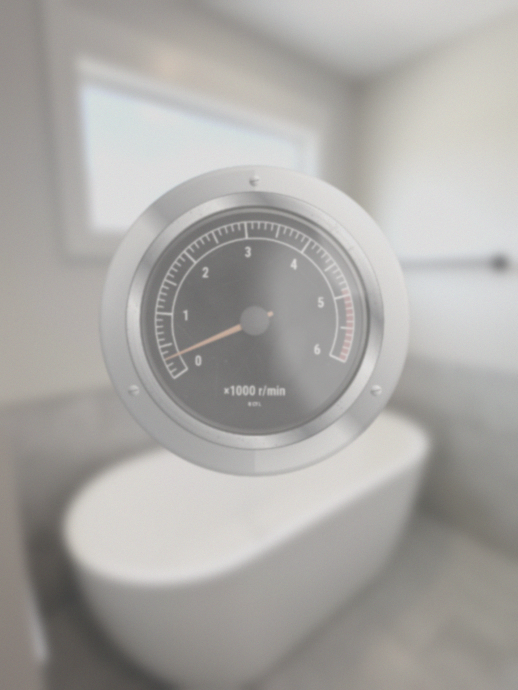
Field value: 300 rpm
